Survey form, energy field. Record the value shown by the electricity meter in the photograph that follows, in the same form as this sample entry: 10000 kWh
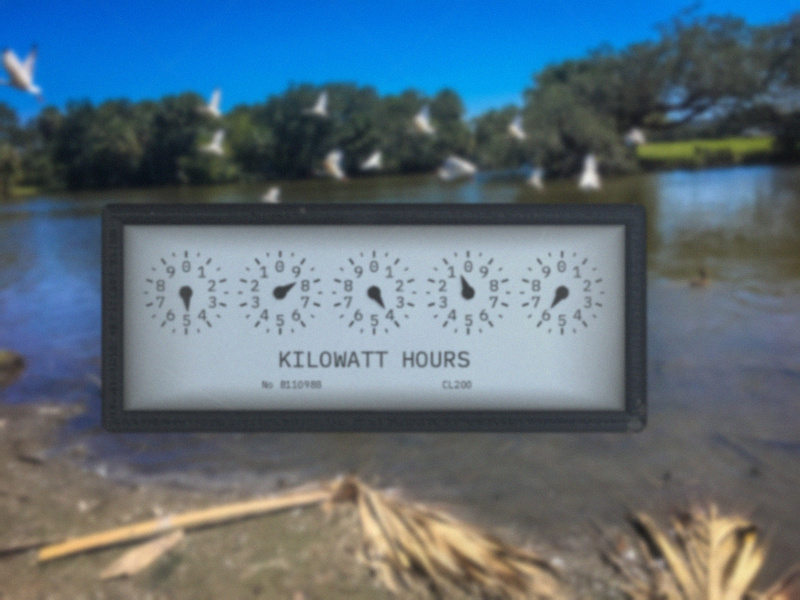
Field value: 48406 kWh
